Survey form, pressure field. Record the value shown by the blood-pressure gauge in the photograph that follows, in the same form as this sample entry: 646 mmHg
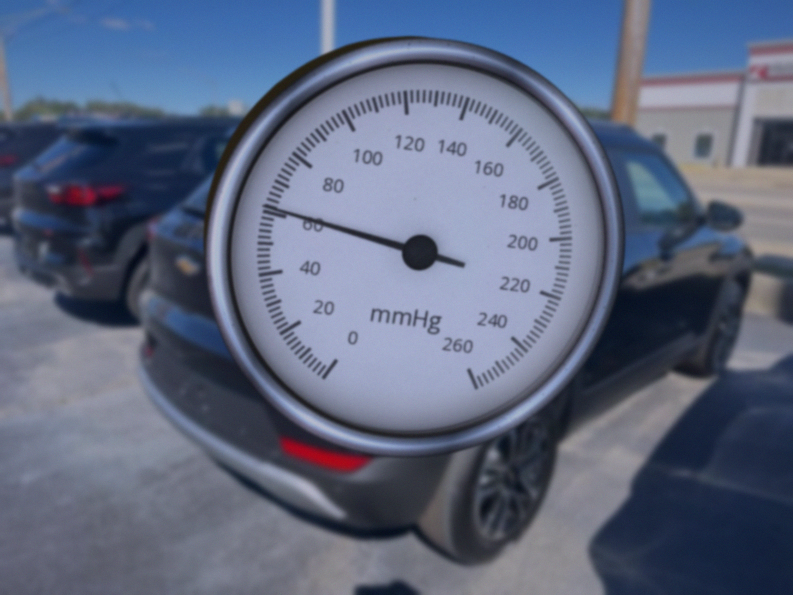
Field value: 62 mmHg
